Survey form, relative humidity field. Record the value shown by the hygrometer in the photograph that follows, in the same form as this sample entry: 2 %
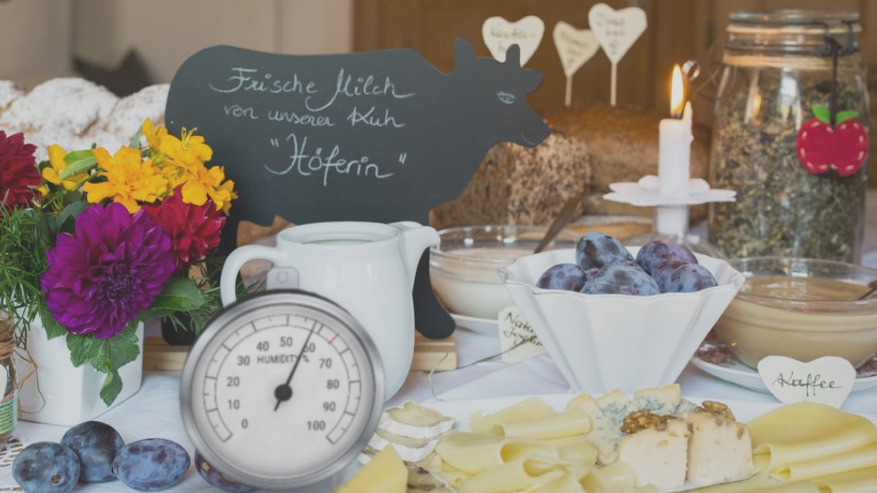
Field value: 57.5 %
